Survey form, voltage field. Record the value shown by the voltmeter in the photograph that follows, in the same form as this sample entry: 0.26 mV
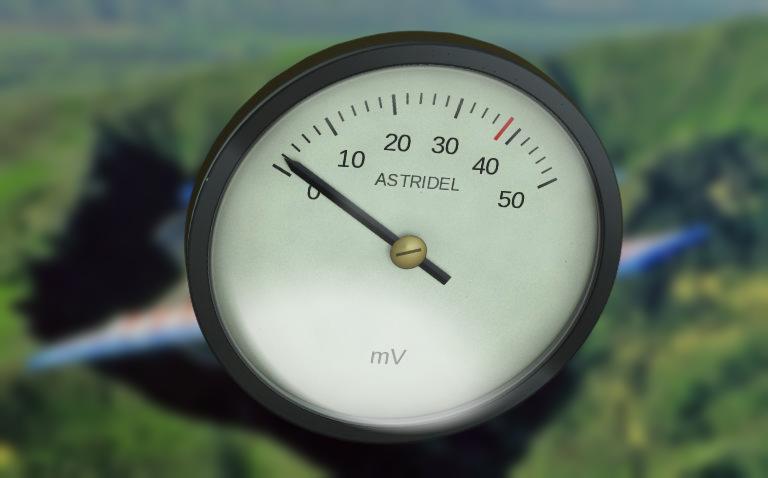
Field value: 2 mV
